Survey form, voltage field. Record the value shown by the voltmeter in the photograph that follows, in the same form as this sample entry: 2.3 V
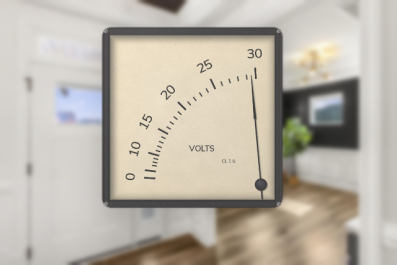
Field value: 29.5 V
